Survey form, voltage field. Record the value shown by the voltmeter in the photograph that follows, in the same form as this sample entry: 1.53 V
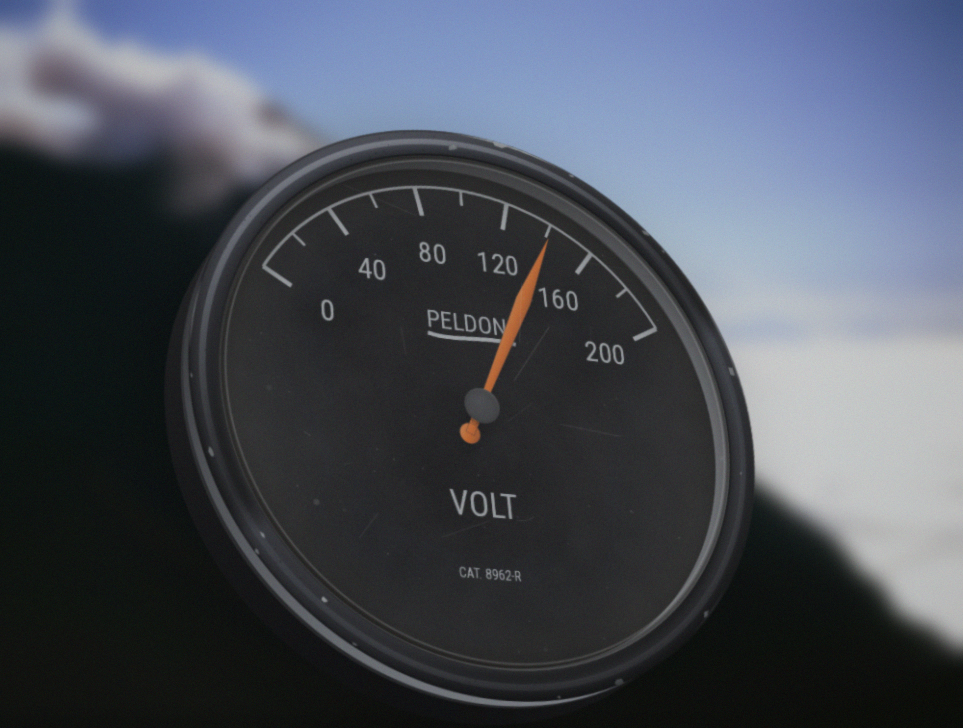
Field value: 140 V
